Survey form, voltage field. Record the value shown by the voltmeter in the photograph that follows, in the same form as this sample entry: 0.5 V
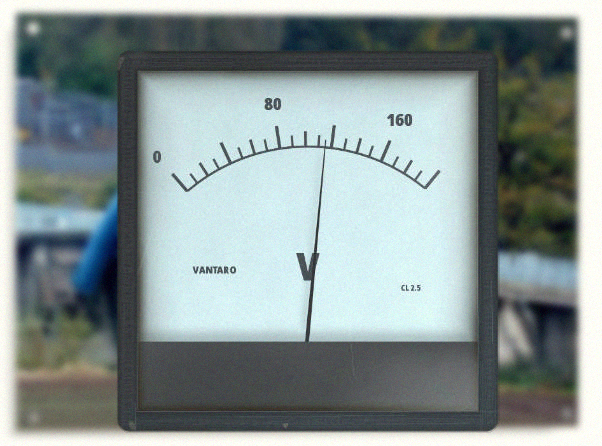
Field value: 115 V
